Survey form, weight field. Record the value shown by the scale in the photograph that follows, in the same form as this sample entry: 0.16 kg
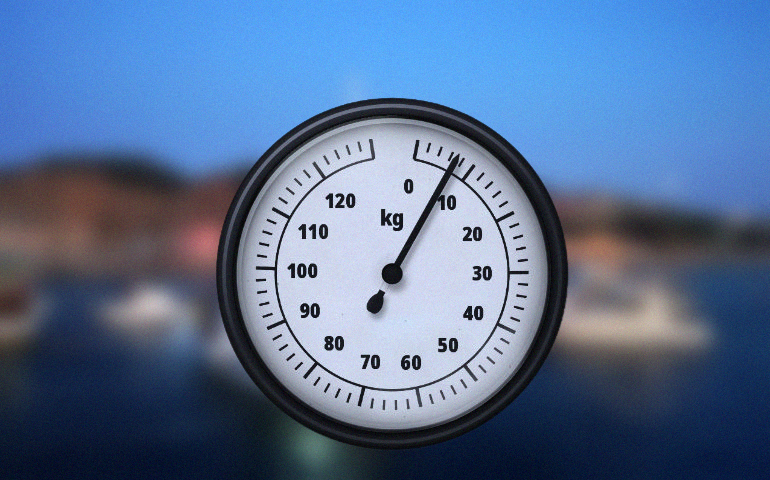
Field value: 7 kg
